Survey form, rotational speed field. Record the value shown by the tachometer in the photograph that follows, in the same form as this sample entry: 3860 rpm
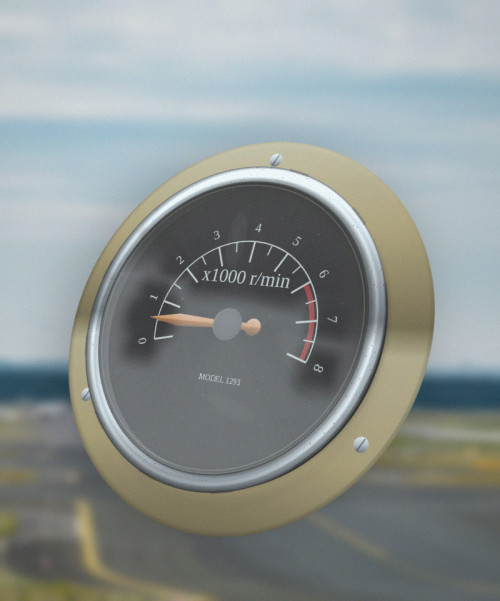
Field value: 500 rpm
